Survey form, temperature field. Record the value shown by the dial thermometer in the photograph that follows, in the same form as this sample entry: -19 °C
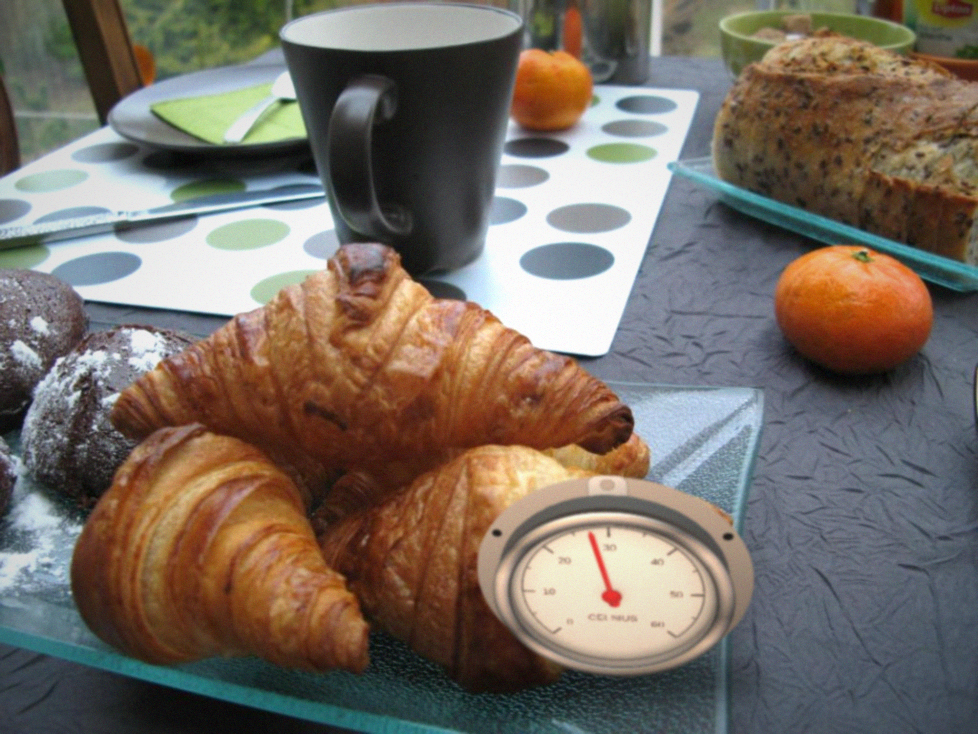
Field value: 27.5 °C
